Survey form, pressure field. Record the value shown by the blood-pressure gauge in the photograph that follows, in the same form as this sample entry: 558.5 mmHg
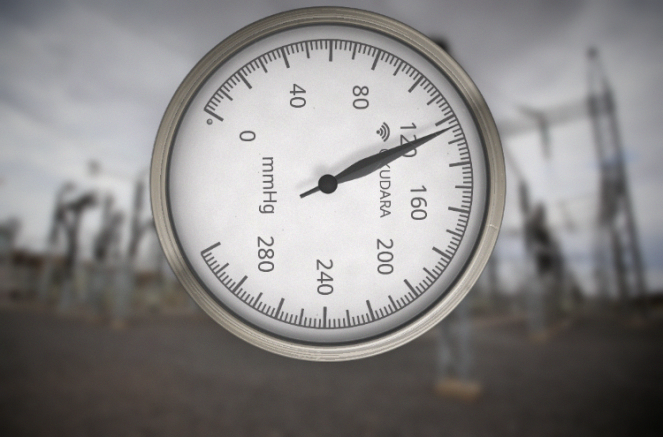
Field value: 124 mmHg
